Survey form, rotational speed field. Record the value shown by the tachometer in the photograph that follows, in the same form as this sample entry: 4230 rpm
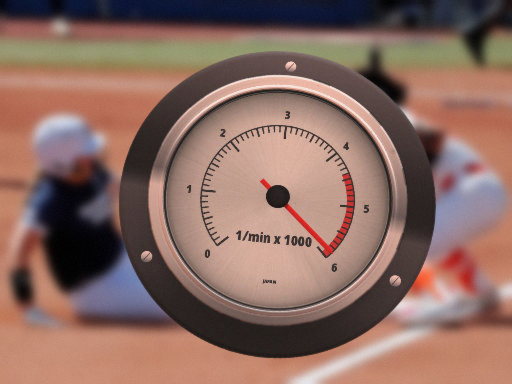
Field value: 5900 rpm
